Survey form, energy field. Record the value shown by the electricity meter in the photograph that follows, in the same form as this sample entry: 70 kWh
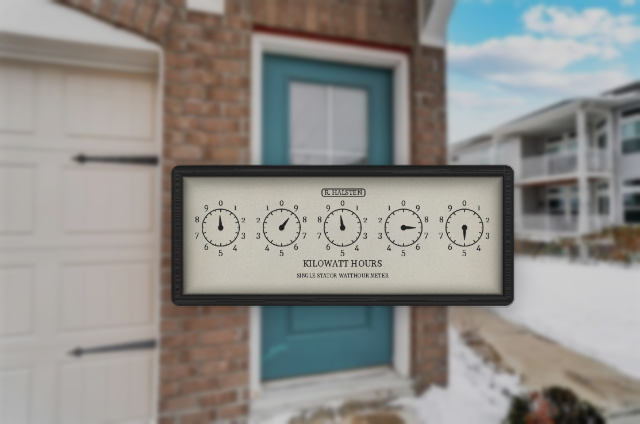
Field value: 98975 kWh
